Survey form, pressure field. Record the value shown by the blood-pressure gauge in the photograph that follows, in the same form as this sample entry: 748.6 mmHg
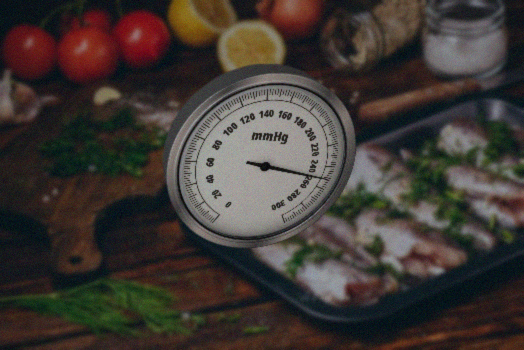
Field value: 250 mmHg
